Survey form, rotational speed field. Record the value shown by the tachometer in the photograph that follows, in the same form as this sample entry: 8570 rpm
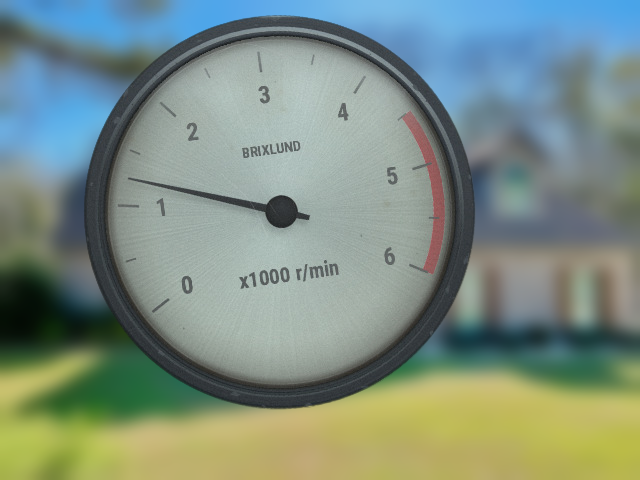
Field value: 1250 rpm
